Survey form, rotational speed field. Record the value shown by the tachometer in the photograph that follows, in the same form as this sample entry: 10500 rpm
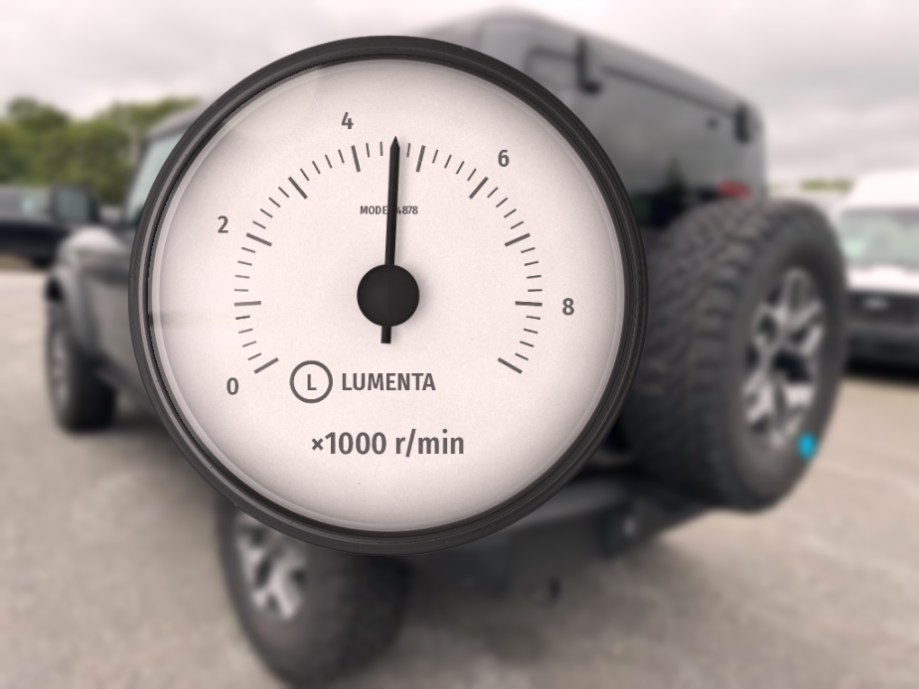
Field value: 4600 rpm
